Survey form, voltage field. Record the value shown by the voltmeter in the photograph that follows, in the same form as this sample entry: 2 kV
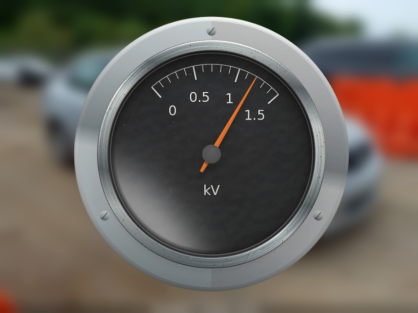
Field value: 1.2 kV
